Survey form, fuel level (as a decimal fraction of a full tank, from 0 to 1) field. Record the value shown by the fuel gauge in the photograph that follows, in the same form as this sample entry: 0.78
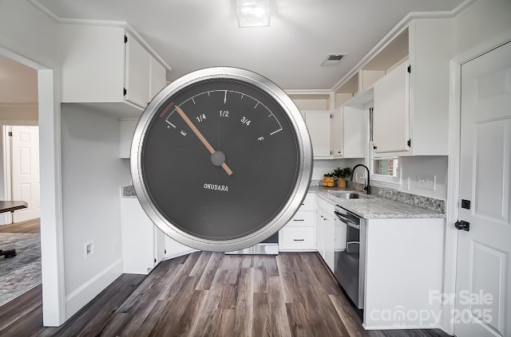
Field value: 0.125
